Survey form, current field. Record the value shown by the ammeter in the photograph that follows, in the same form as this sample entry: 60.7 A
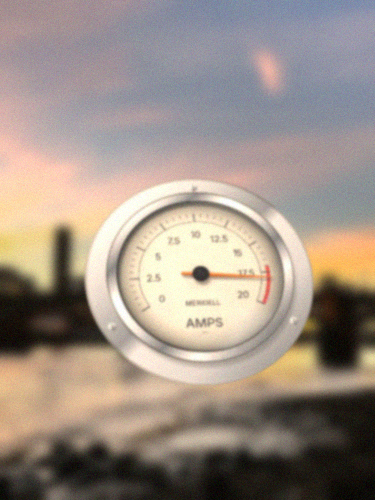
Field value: 18 A
